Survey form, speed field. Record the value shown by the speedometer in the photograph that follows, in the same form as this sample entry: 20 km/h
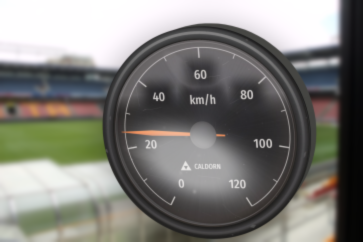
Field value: 25 km/h
